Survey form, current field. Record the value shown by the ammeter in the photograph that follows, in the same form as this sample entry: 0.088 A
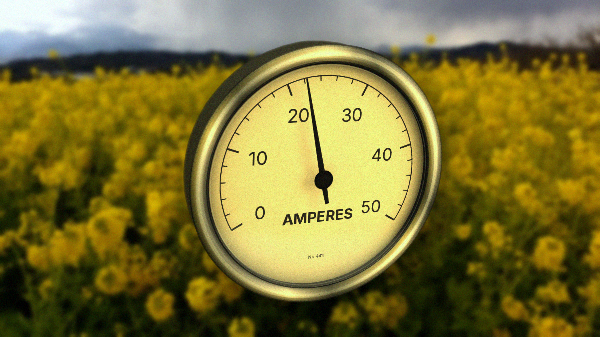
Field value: 22 A
